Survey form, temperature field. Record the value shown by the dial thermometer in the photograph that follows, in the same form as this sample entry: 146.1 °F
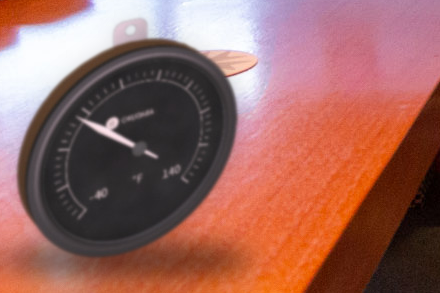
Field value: 16 °F
